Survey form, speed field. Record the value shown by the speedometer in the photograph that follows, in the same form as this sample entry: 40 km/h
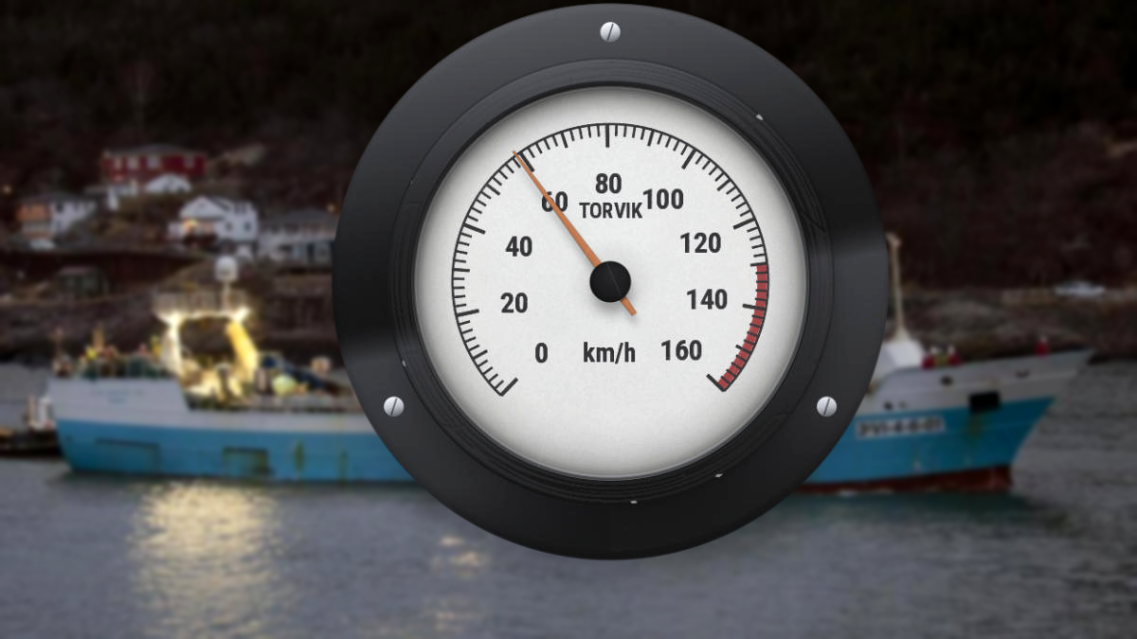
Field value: 59 km/h
